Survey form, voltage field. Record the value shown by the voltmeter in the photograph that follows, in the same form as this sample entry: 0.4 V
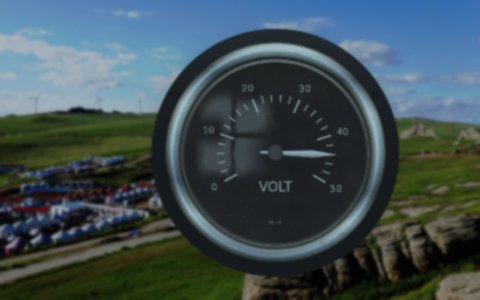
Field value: 44 V
